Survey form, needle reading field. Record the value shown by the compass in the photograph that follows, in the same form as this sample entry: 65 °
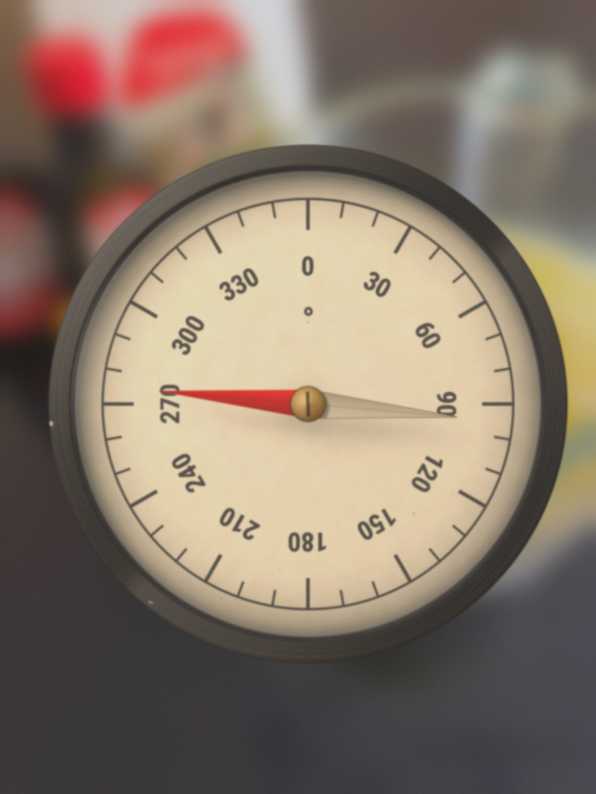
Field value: 275 °
